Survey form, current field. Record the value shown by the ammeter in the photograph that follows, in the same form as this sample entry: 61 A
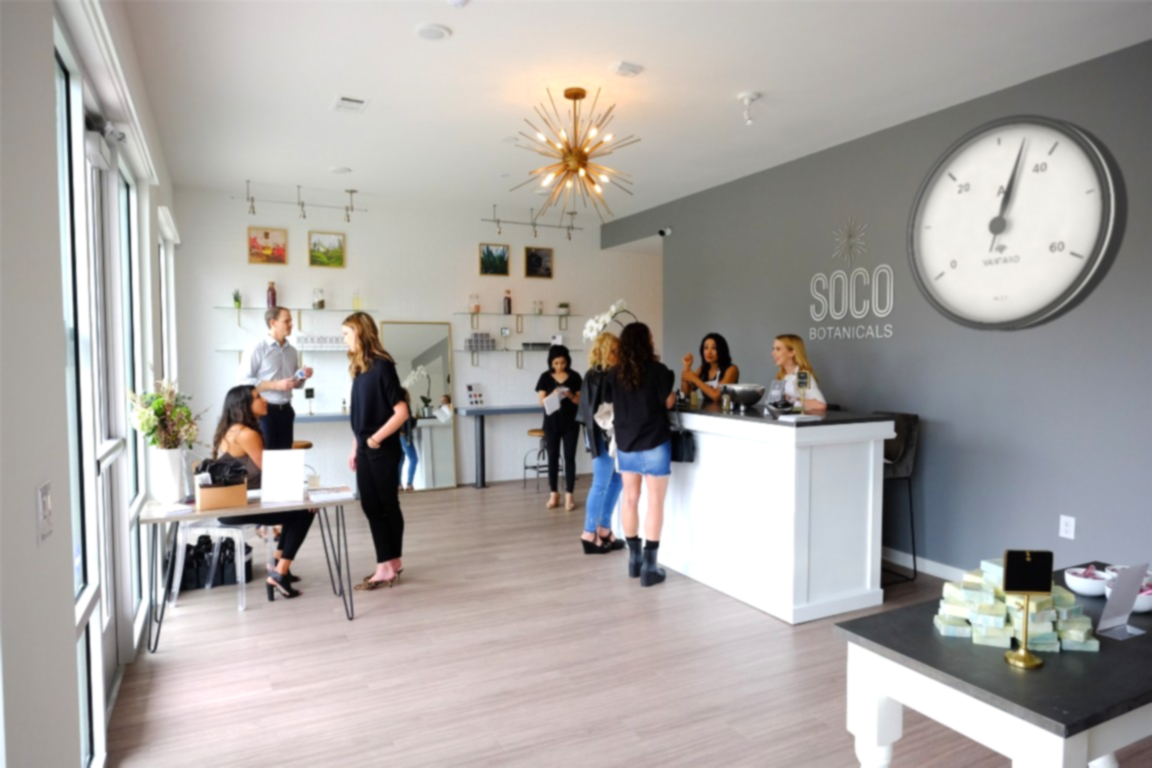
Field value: 35 A
